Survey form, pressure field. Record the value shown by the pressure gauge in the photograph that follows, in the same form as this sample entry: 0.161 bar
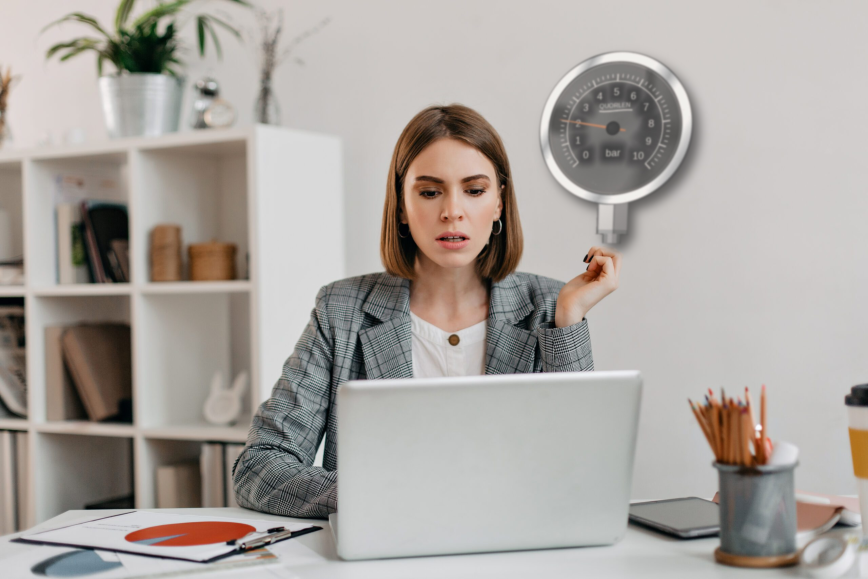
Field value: 2 bar
